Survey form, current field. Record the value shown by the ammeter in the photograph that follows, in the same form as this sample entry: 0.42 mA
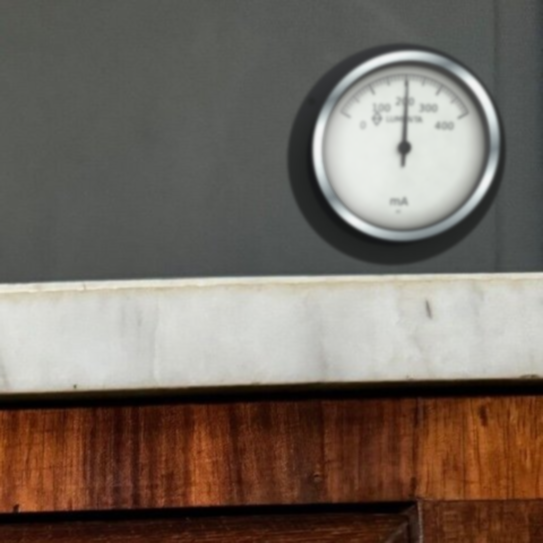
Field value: 200 mA
